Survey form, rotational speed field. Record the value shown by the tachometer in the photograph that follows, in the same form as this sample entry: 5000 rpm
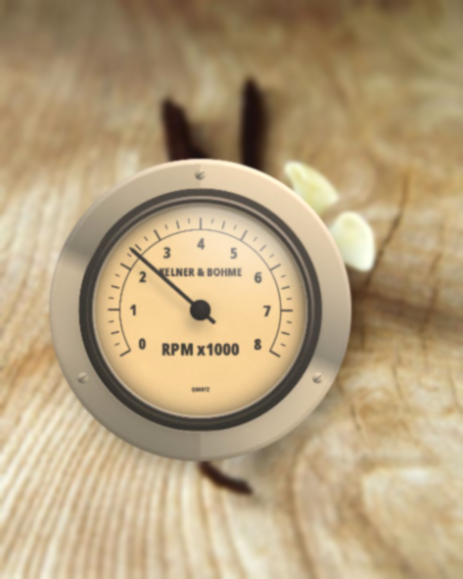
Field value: 2375 rpm
